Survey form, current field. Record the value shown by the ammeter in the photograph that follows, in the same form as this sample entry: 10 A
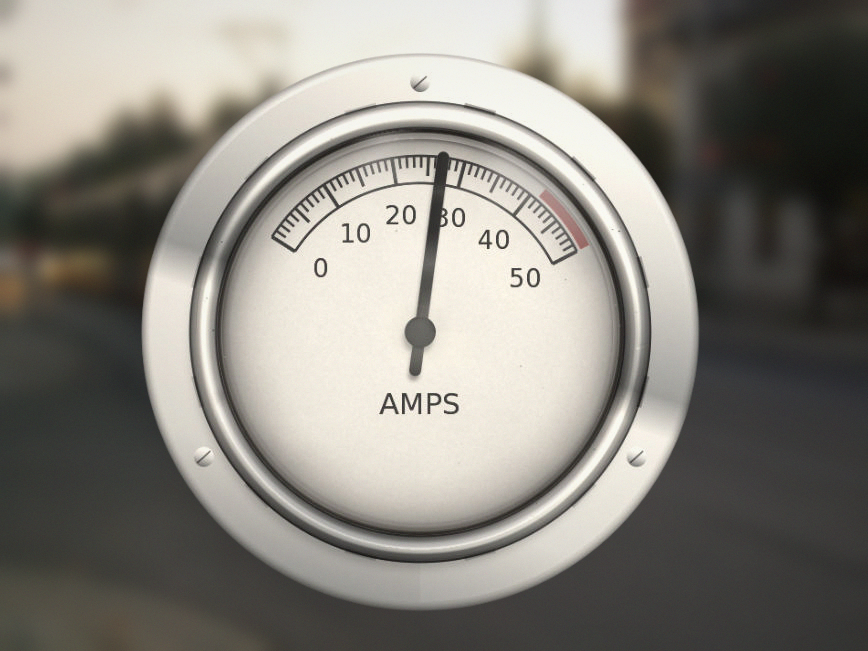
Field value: 27 A
